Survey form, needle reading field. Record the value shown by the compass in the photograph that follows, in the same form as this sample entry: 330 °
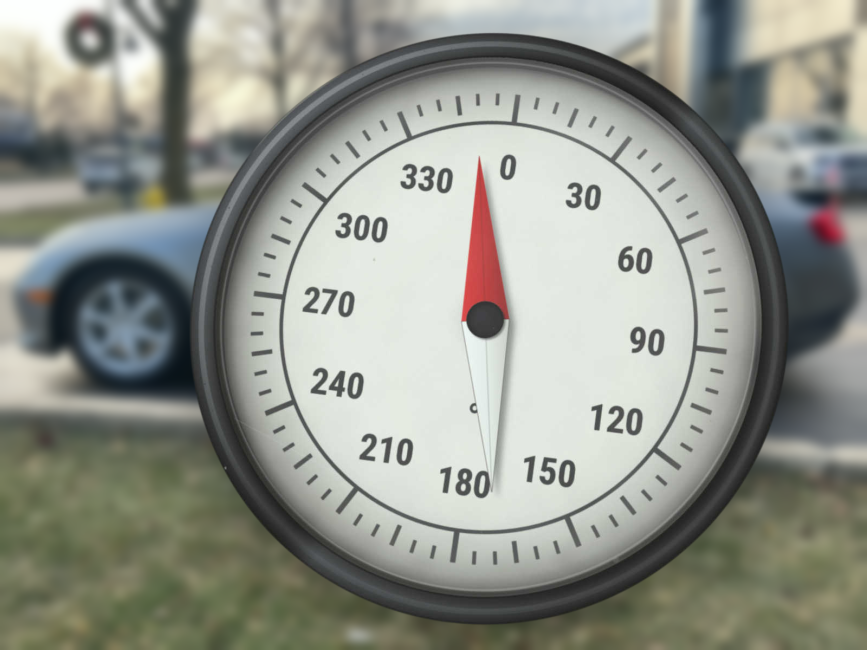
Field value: 350 °
